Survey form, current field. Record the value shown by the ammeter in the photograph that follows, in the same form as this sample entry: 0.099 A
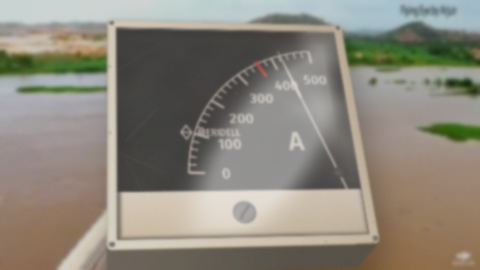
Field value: 420 A
